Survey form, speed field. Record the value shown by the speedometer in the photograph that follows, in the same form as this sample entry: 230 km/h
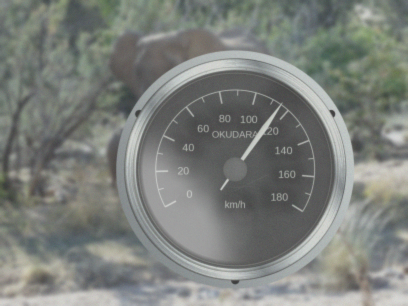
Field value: 115 km/h
